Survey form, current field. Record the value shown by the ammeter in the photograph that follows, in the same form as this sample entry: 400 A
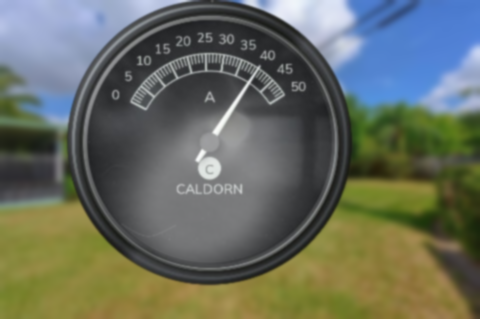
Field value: 40 A
